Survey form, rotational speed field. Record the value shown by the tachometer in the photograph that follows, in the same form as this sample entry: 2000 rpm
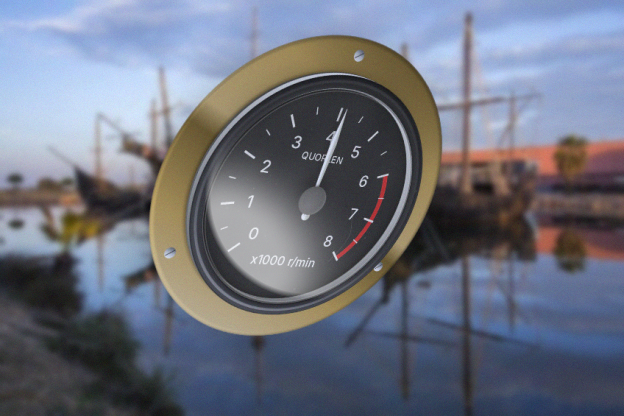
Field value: 4000 rpm
